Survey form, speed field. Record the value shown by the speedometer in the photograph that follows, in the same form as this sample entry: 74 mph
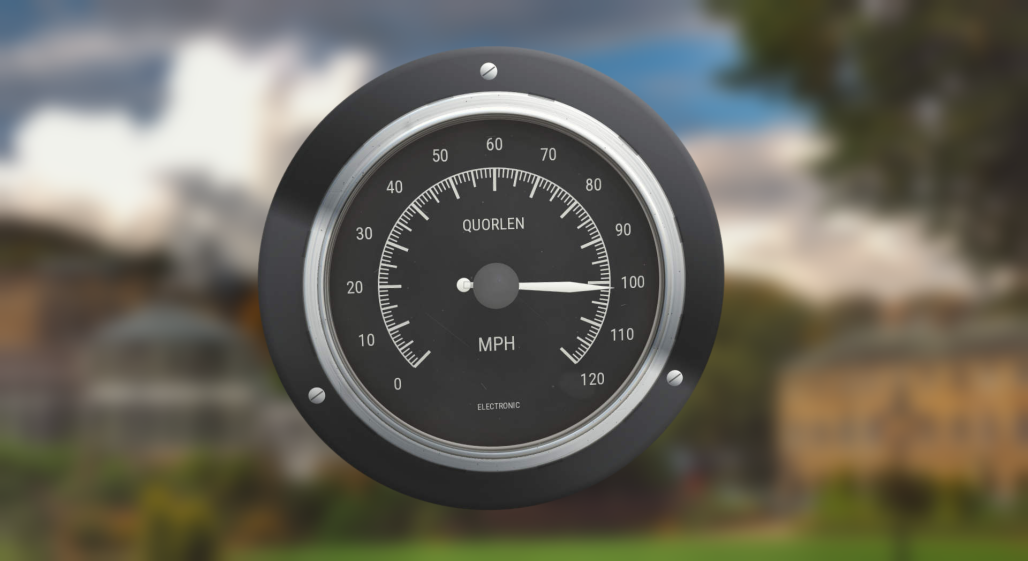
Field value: 101 mph
